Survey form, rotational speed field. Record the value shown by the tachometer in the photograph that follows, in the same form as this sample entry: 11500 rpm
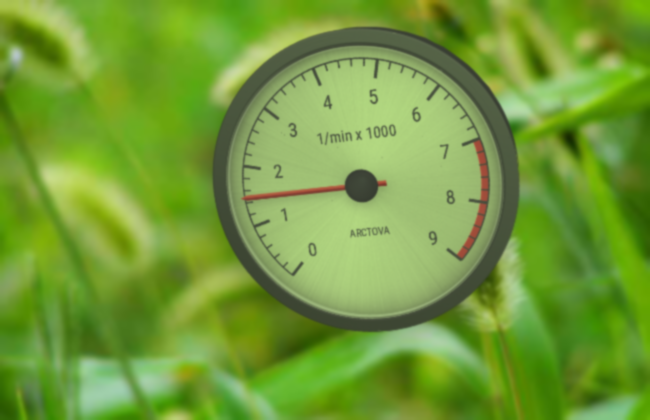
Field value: 1500 rpm
